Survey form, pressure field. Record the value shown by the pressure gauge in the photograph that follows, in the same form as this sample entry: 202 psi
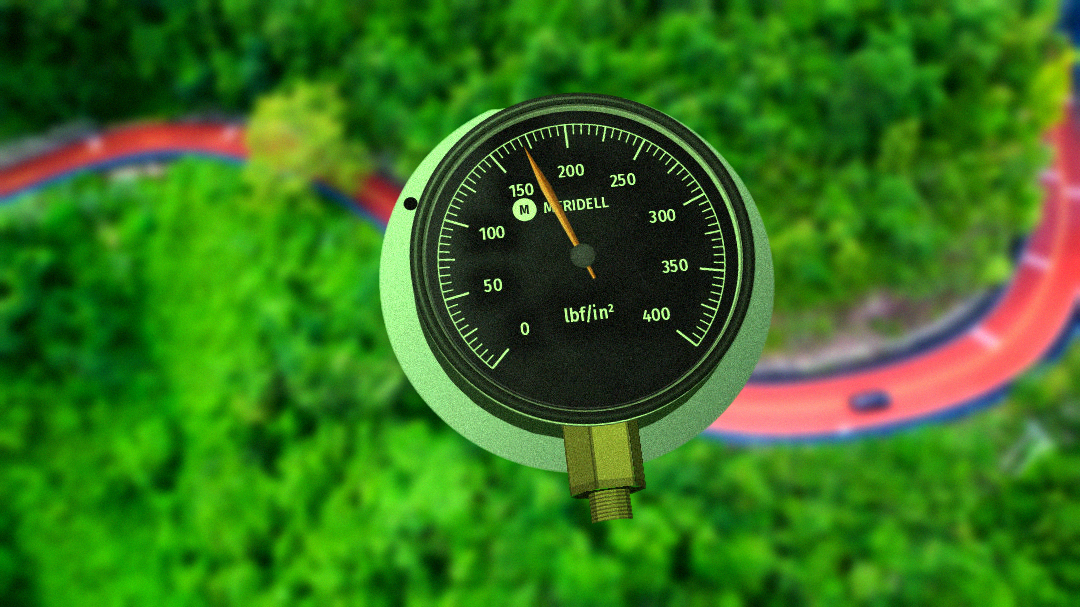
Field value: 170 psi
